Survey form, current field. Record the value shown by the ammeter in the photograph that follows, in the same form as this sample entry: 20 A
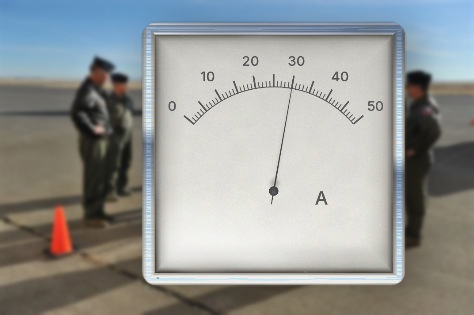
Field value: 30 A
